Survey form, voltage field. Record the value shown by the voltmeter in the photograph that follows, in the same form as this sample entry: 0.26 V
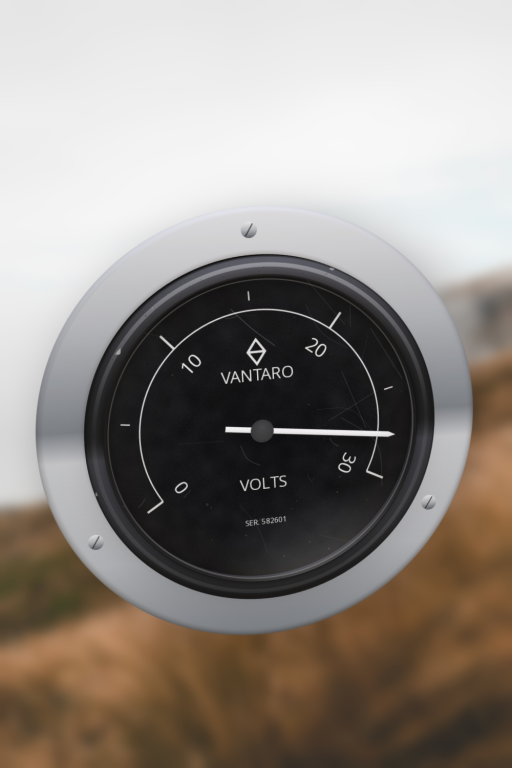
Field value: 27.5 V
